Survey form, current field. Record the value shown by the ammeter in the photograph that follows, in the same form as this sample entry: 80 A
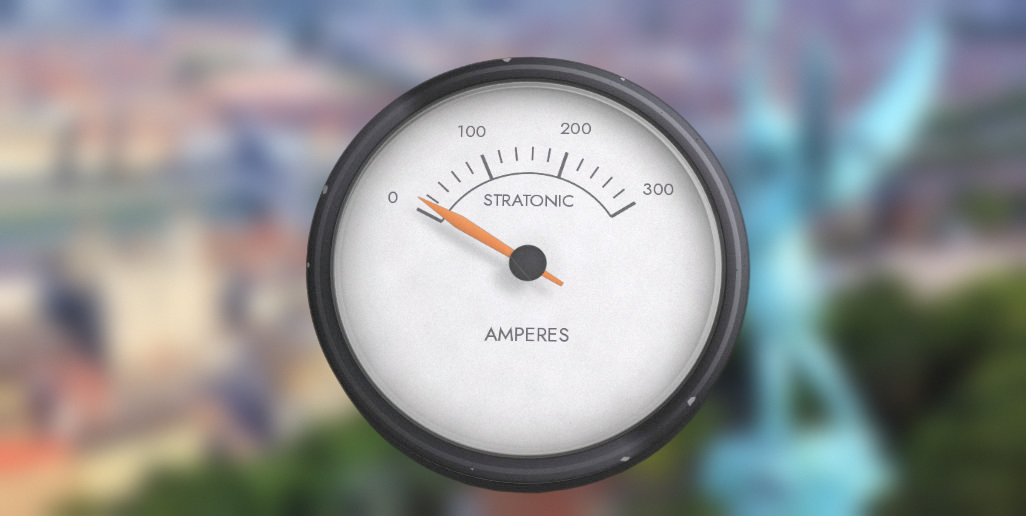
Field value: 10 A
